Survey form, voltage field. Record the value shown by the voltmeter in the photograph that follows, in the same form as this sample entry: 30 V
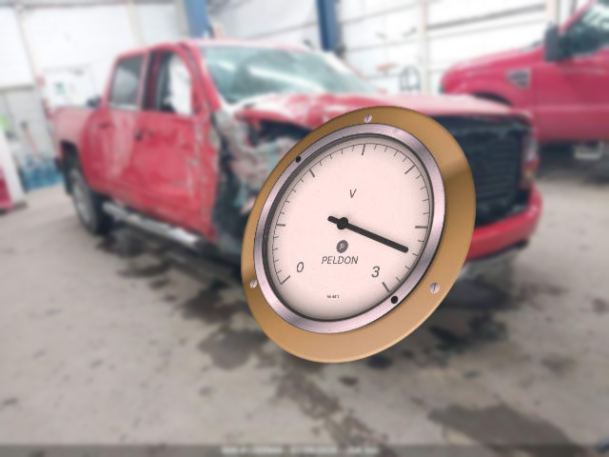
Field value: 2.7 V
